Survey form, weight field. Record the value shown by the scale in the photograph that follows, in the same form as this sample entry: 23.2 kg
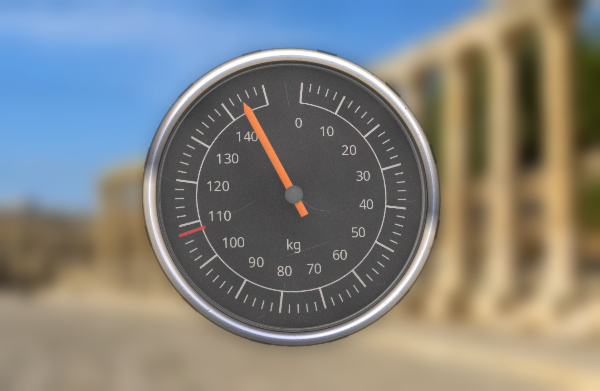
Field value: 144 kg
